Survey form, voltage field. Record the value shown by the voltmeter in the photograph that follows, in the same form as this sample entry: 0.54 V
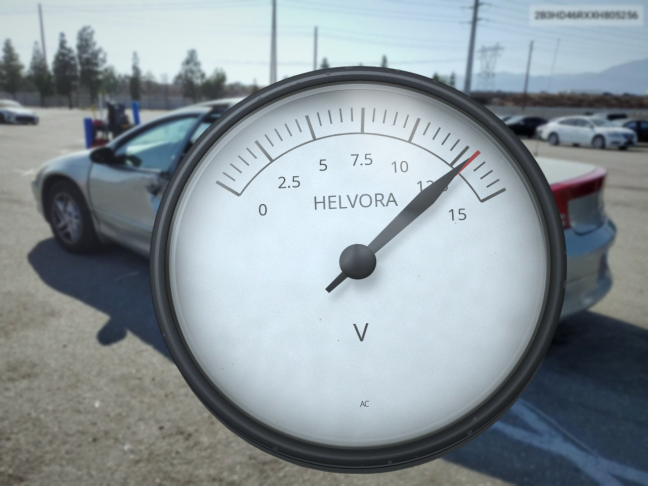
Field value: 13 V
